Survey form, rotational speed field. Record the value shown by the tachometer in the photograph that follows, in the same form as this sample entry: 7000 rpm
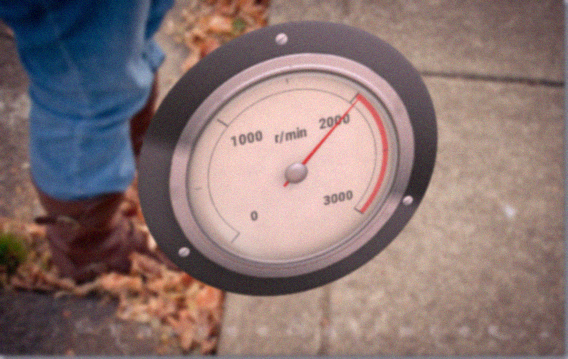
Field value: 2000 rpm
